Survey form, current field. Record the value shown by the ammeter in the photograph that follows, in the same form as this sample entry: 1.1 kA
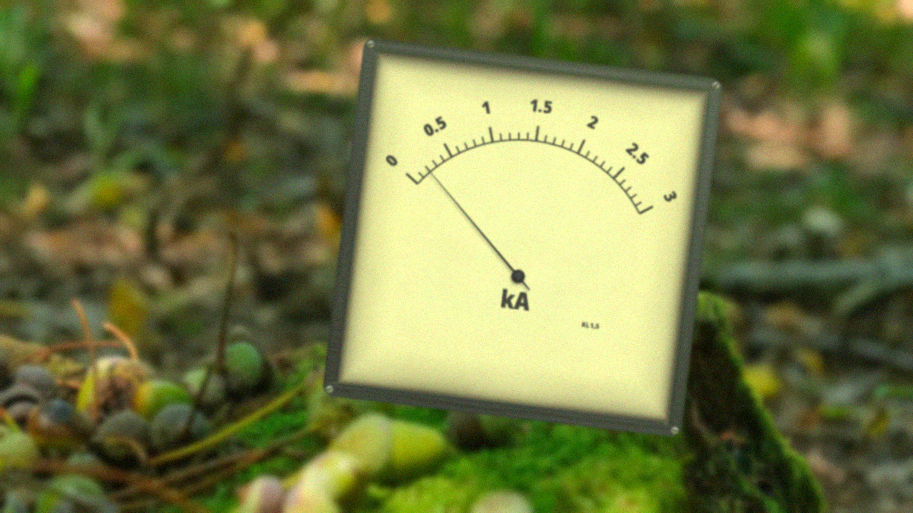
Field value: 0.2 kA
